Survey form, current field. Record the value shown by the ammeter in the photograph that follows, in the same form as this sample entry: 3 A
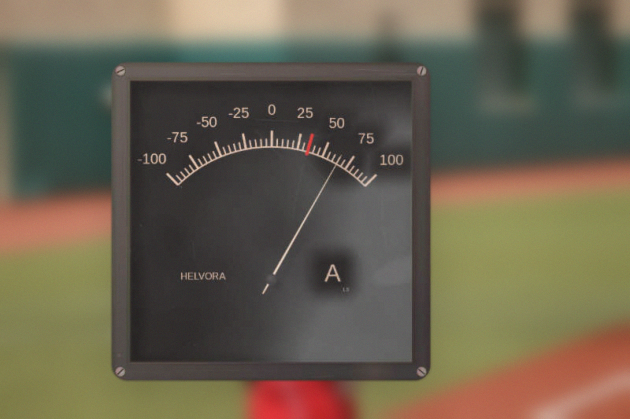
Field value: 65 A
